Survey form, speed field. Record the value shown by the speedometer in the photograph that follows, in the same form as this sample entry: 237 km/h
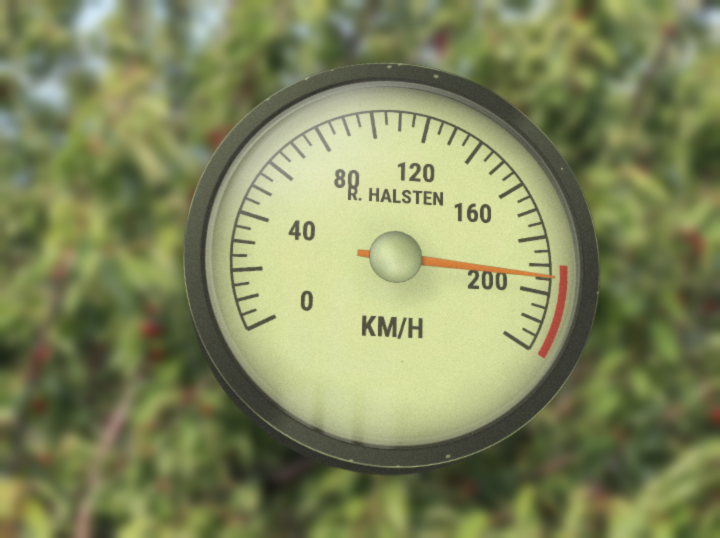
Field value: 195 km/h
